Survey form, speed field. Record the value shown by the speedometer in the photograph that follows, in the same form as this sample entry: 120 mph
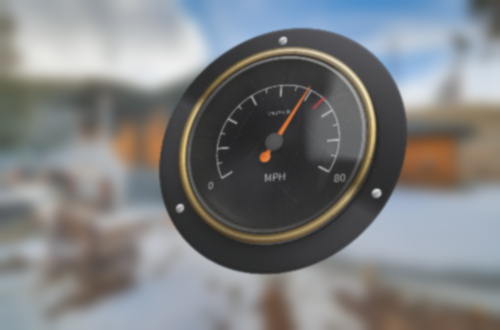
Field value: 50 mph
